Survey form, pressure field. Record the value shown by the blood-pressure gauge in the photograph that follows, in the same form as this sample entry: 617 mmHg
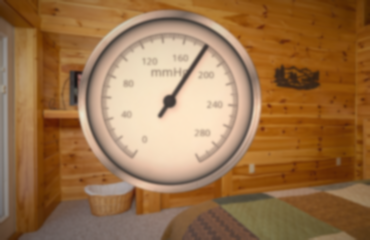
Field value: 180 mmHg
